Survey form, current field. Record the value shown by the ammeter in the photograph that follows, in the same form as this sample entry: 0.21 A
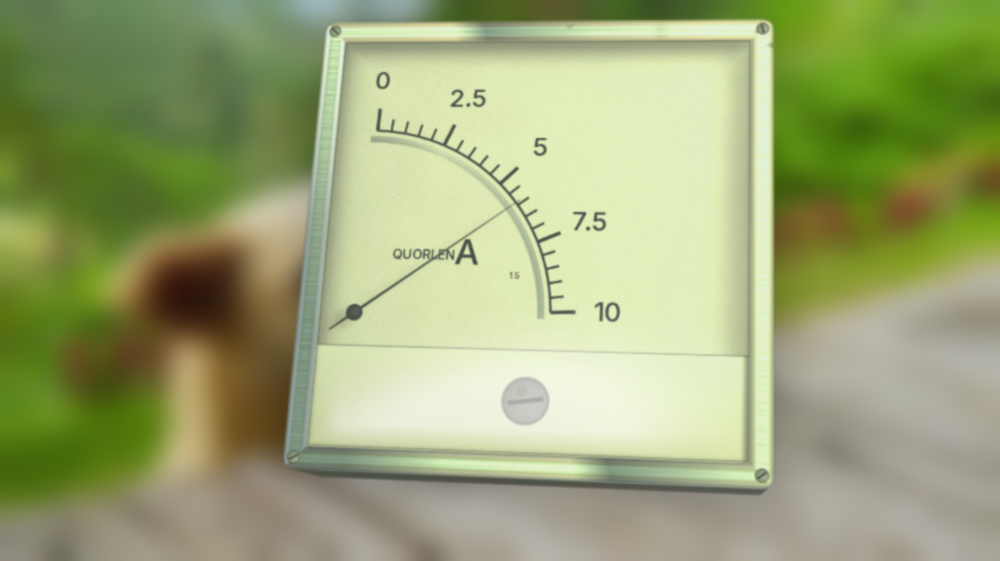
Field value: 6 A
